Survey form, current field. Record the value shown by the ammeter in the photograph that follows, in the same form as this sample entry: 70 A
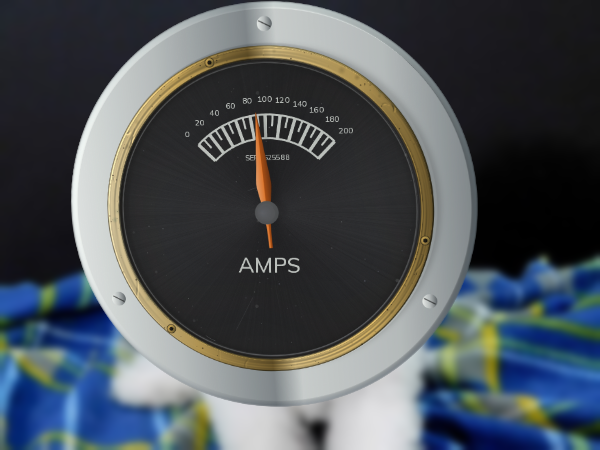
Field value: 90 A
